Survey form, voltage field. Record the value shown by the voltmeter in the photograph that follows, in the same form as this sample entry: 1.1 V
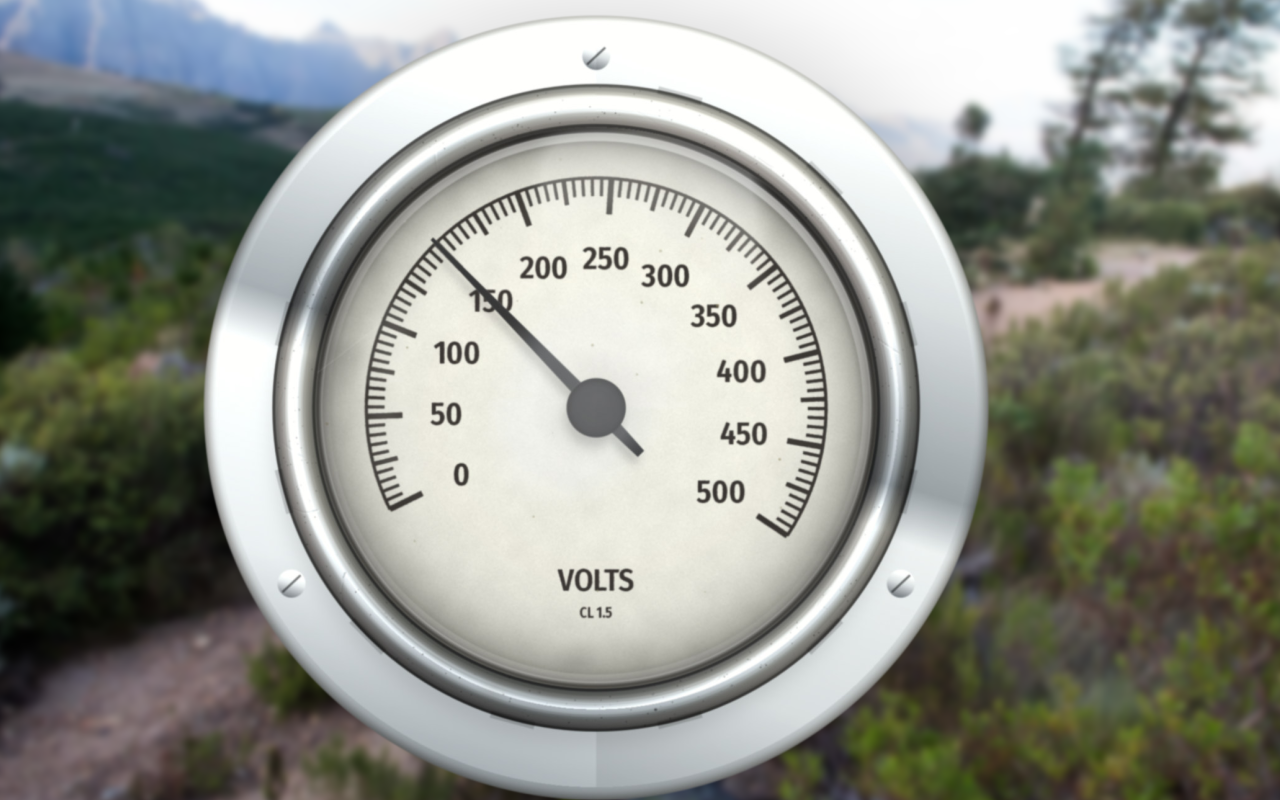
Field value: 150 V
